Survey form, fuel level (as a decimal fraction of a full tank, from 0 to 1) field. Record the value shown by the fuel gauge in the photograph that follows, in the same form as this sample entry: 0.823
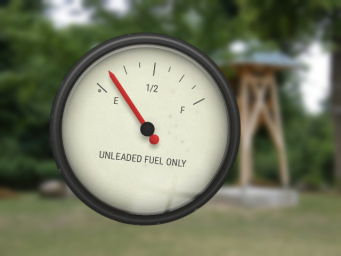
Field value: 0.125
